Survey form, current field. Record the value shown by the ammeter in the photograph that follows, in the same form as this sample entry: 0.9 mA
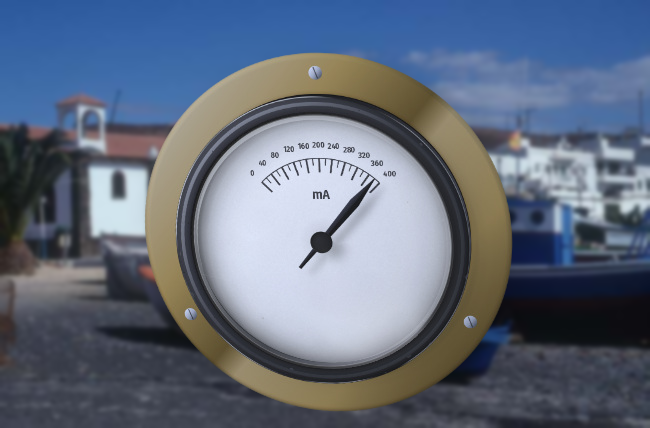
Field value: 380 mA
